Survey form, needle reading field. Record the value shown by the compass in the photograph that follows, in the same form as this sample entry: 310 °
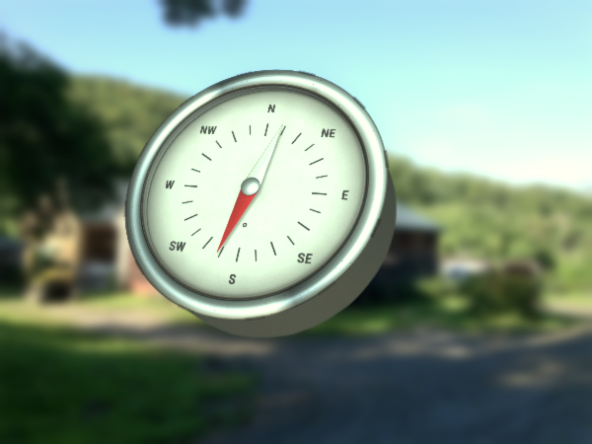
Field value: 195 °
